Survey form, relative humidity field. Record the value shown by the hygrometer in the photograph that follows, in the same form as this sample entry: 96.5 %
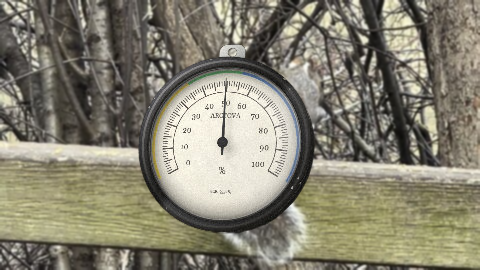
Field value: 50 %
